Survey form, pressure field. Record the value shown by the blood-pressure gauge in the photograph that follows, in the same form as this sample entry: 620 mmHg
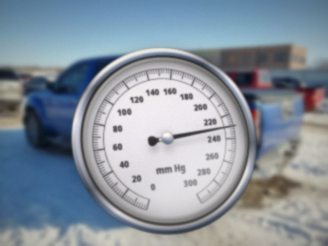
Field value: 230 mmHg
